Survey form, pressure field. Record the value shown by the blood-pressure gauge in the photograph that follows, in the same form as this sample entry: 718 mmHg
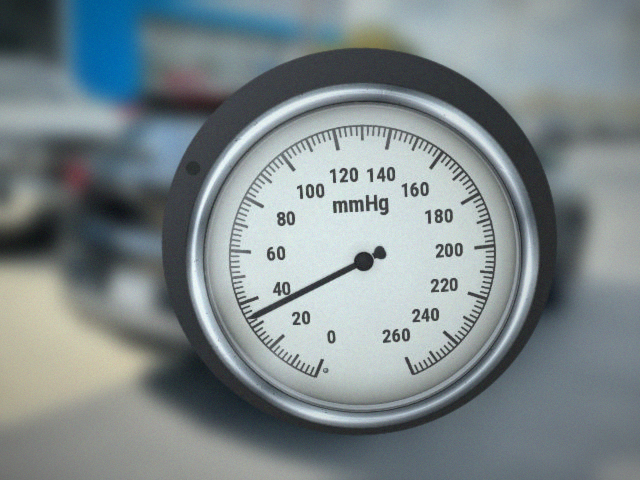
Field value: 34 mmHg
